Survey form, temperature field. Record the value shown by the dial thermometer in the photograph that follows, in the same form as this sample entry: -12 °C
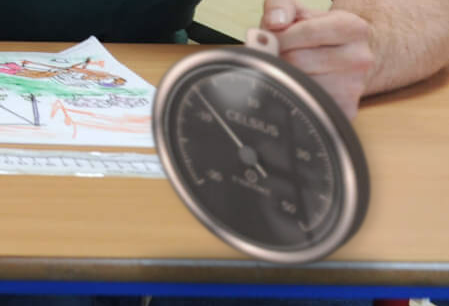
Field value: -5 °C
